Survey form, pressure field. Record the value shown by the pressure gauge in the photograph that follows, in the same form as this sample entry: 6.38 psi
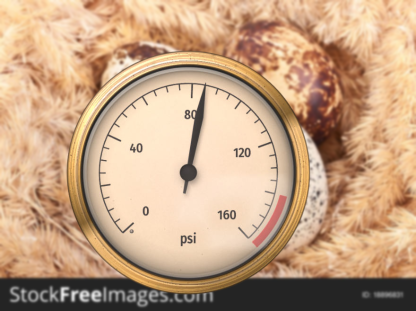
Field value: 85 psi
